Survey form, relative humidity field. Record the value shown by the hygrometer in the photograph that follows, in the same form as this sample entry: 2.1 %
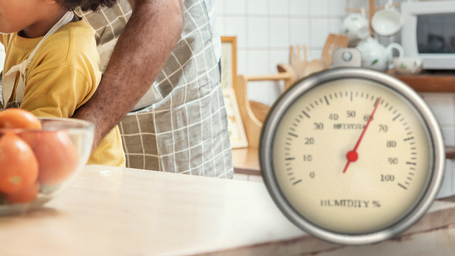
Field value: 60 %
